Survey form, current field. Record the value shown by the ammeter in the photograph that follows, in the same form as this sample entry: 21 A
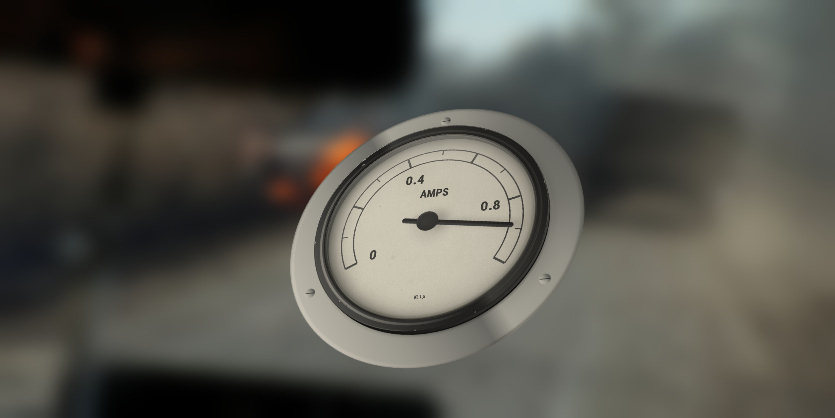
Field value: 0.9 A
